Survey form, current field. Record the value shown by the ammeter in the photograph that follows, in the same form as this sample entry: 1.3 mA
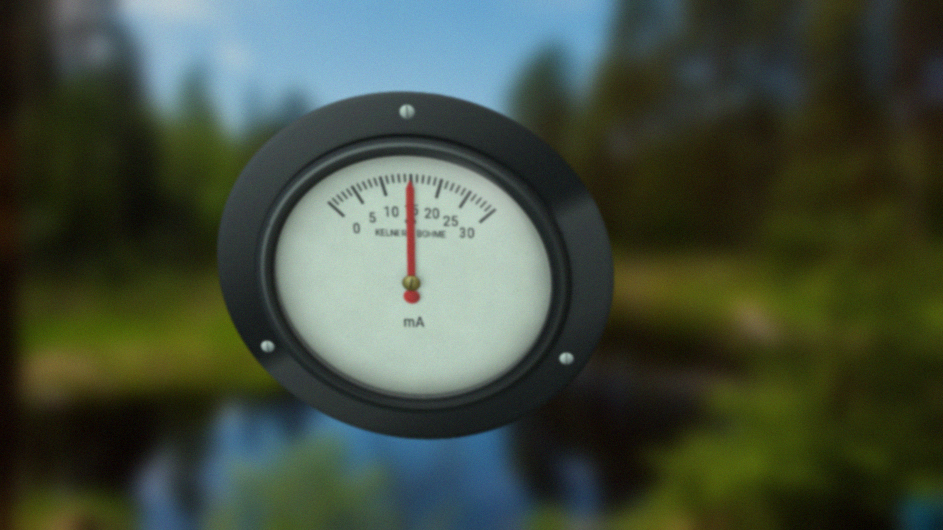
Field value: 15 mA
